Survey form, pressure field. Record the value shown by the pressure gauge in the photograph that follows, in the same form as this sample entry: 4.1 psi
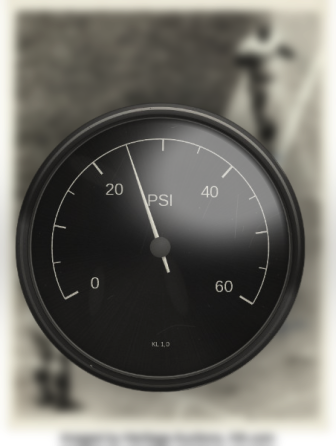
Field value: 25 psi
